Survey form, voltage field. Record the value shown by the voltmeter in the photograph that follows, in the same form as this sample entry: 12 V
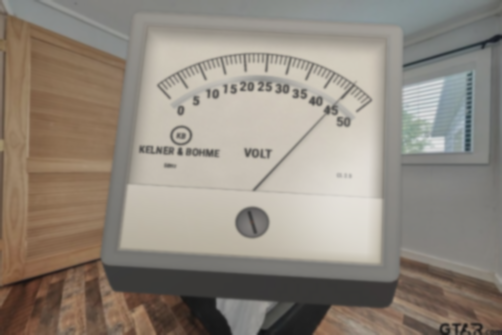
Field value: 45 V
